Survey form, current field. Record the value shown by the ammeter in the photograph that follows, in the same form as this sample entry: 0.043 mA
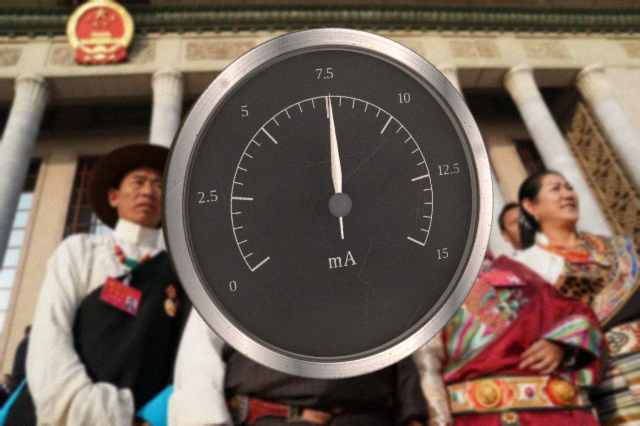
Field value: 7.5 mA
